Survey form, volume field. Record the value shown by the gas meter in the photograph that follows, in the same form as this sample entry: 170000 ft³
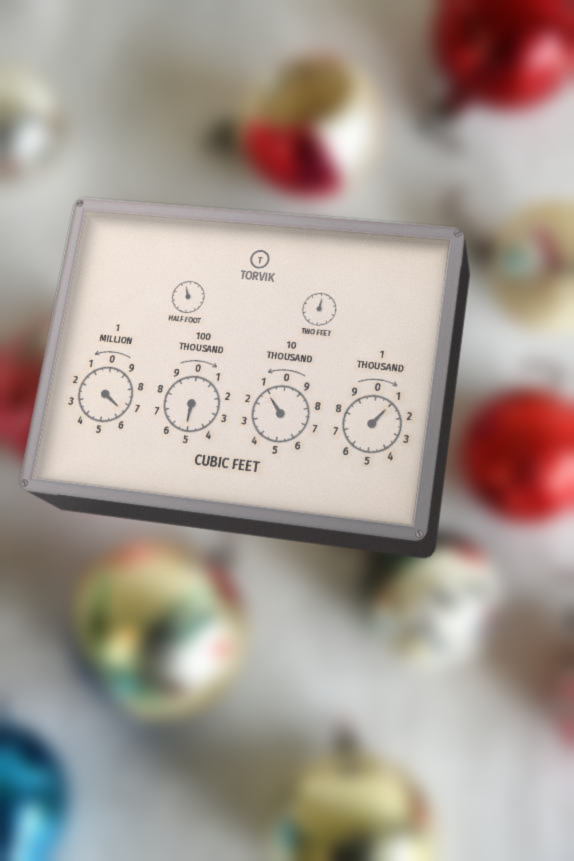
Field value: 651100 ft³
